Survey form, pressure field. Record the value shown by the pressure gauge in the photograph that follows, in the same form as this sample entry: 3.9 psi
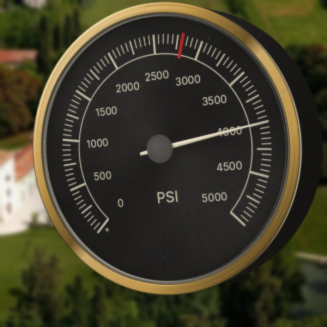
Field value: 4000 psi
